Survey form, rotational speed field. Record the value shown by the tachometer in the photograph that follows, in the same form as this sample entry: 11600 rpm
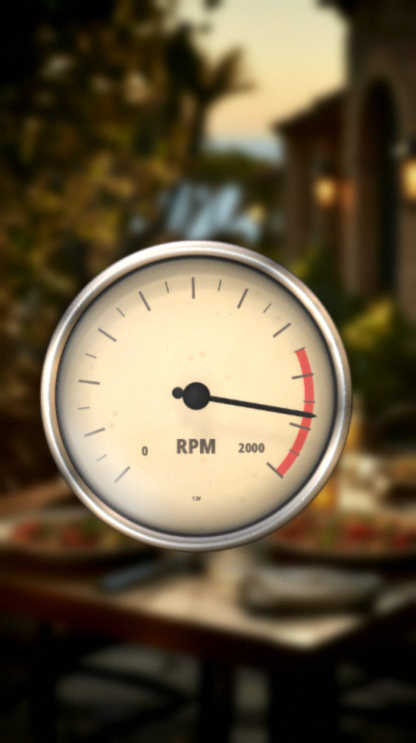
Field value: 1750 rpm
